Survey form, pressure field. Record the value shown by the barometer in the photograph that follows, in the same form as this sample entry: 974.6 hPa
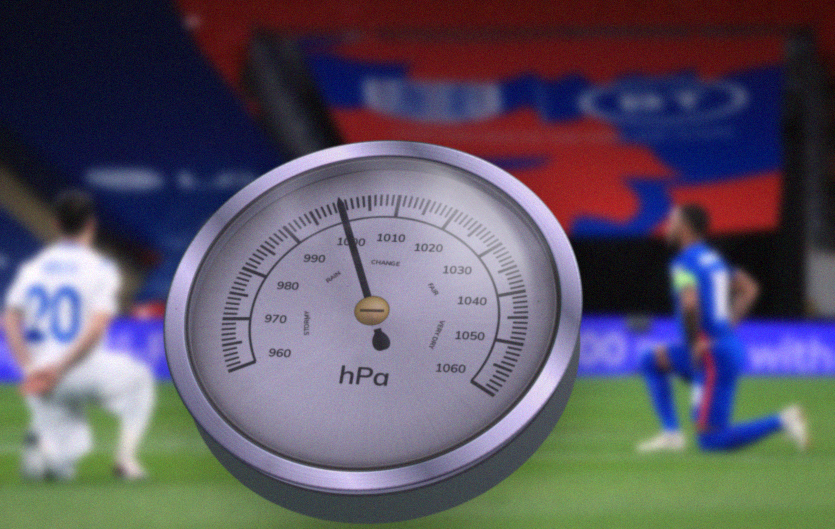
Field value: 1000 hPa
